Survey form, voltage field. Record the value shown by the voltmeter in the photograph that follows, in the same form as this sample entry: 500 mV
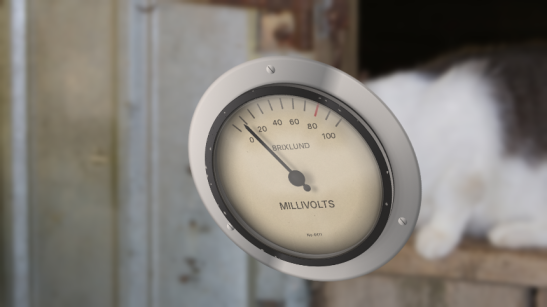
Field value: 10 mV
